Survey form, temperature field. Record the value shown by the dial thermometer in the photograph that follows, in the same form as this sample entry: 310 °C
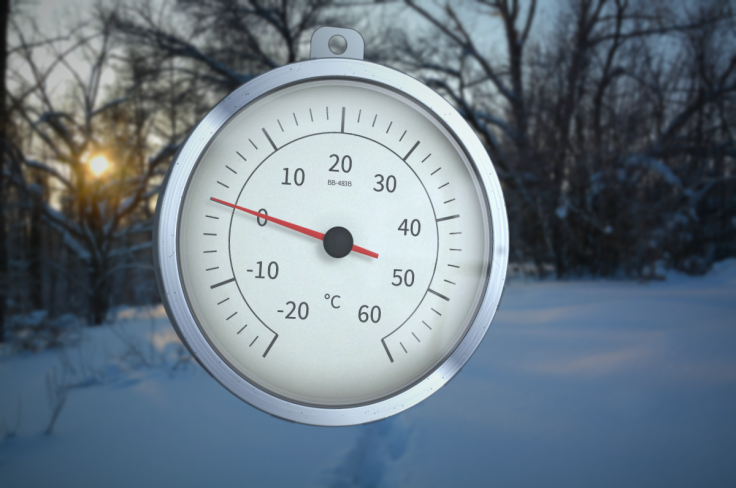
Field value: 0 °C
